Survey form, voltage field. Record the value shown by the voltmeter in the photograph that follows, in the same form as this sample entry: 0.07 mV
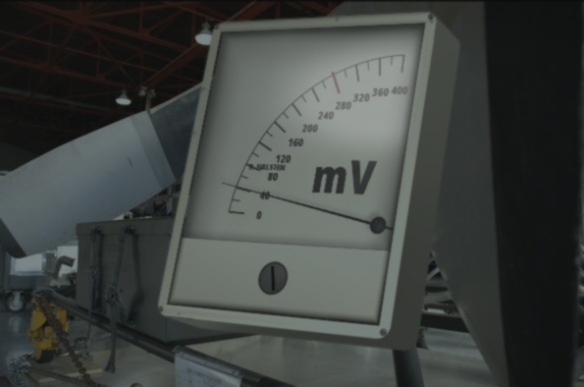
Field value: 40 mV
